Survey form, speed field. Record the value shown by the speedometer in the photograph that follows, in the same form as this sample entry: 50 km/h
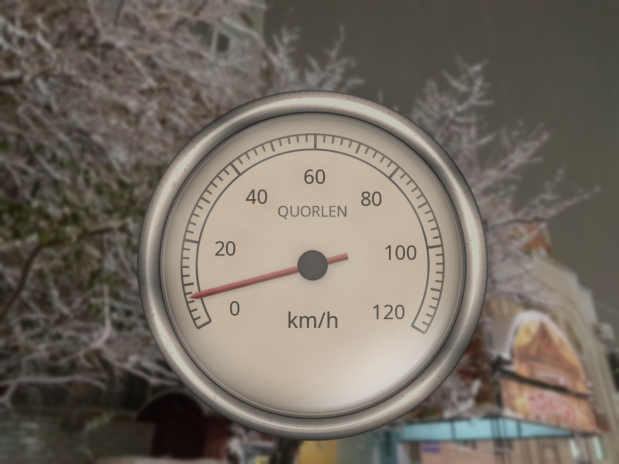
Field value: 7 km/h
